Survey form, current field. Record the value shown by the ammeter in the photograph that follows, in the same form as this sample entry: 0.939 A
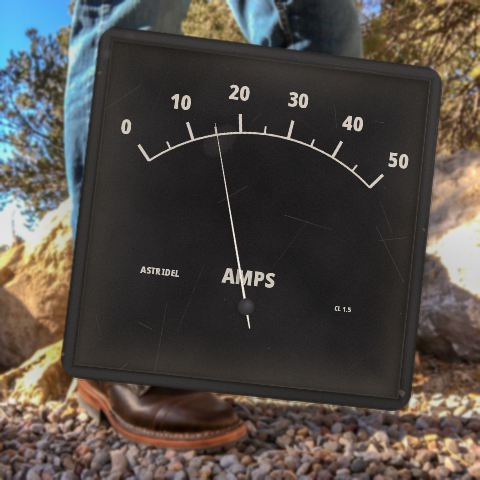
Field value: 15 A
